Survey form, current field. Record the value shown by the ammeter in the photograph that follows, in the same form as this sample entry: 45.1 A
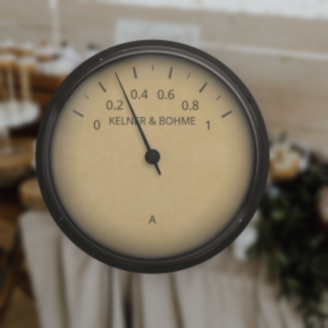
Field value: 0.3 A
